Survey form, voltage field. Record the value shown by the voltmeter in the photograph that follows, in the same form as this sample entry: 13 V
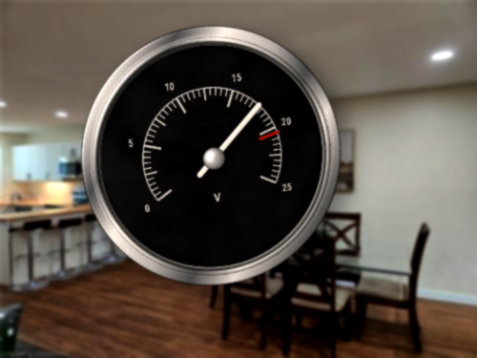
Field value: 17.5 V
